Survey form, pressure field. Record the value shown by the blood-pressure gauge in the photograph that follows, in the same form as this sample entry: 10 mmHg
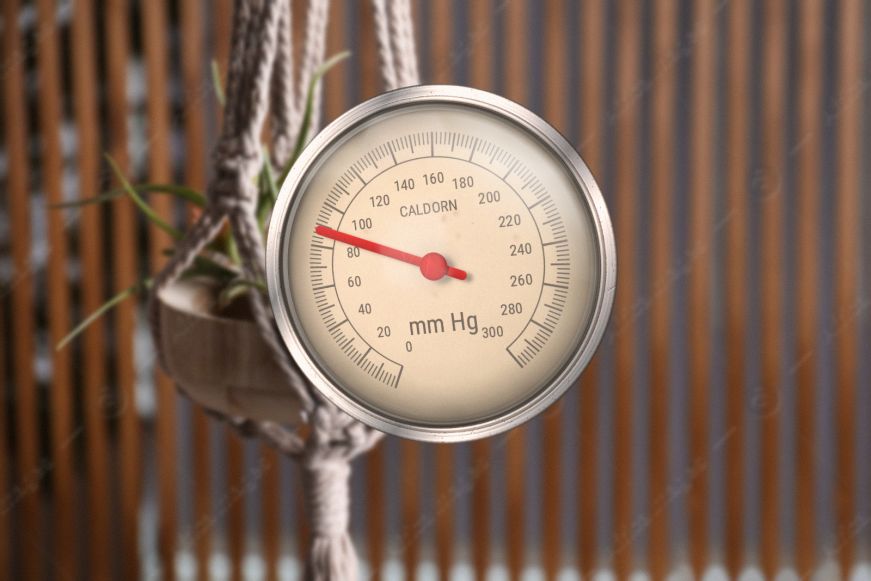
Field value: 88 mmHg
